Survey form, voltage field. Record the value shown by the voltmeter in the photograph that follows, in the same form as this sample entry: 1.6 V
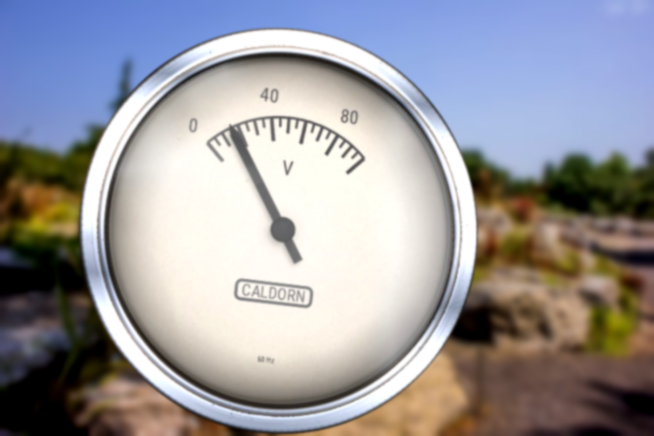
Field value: 15 V
